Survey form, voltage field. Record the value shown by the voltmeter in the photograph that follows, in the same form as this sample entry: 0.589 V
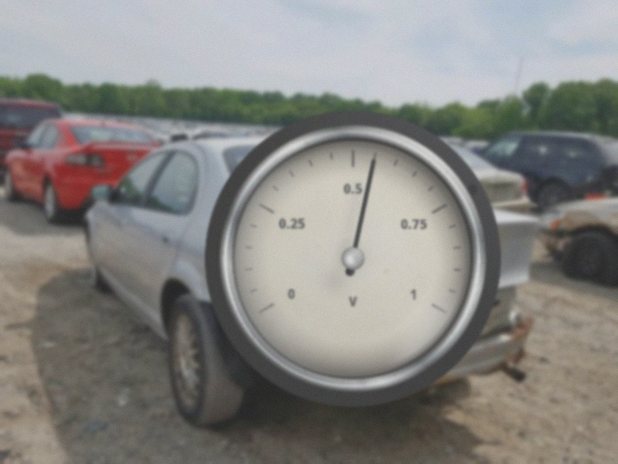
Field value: 0.55 V
